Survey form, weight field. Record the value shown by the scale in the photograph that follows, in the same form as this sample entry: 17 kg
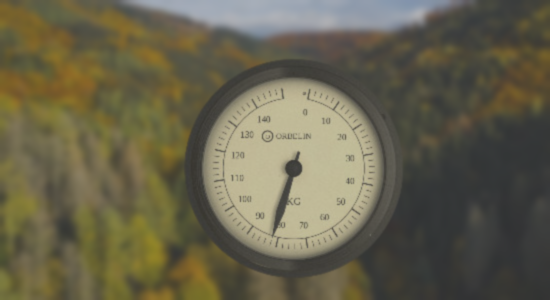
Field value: 82 kg
